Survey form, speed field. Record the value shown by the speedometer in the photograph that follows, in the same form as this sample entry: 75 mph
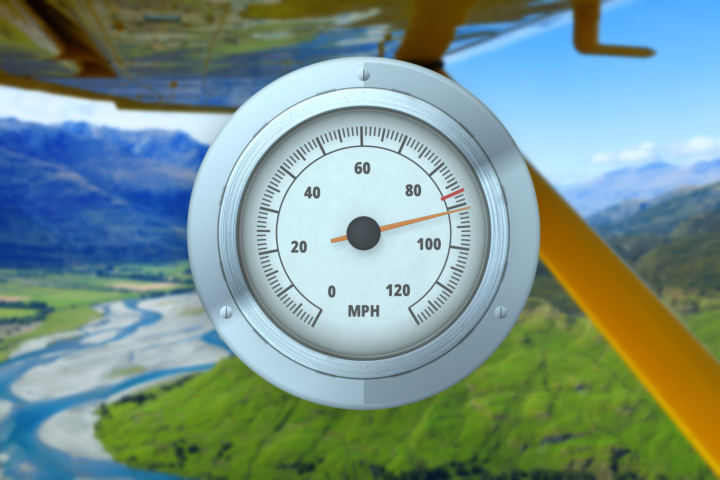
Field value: 91 mph
